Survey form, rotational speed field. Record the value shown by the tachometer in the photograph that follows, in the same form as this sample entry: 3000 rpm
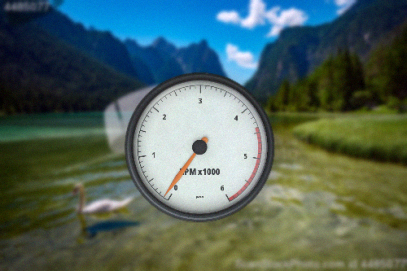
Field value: 100 rpm
